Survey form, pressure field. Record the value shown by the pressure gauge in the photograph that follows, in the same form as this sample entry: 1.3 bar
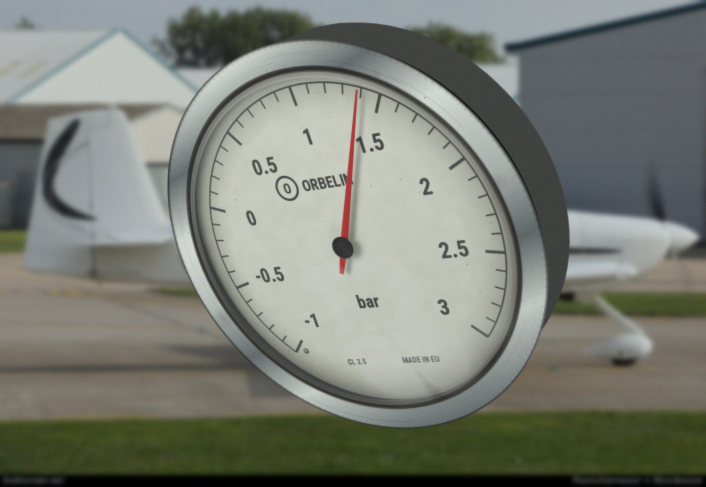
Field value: 1.4 bar
